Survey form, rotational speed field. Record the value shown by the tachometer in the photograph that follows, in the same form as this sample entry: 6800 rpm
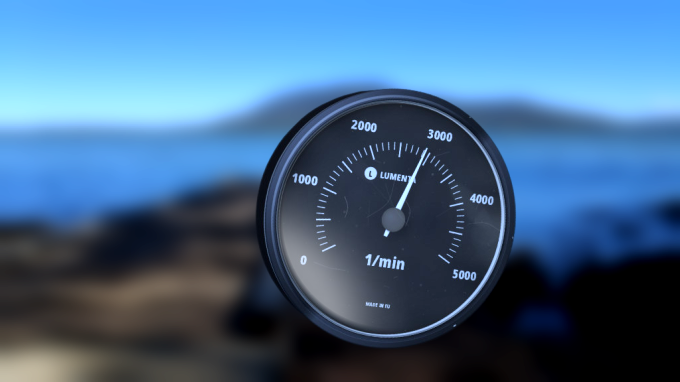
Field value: 2900 rpm
